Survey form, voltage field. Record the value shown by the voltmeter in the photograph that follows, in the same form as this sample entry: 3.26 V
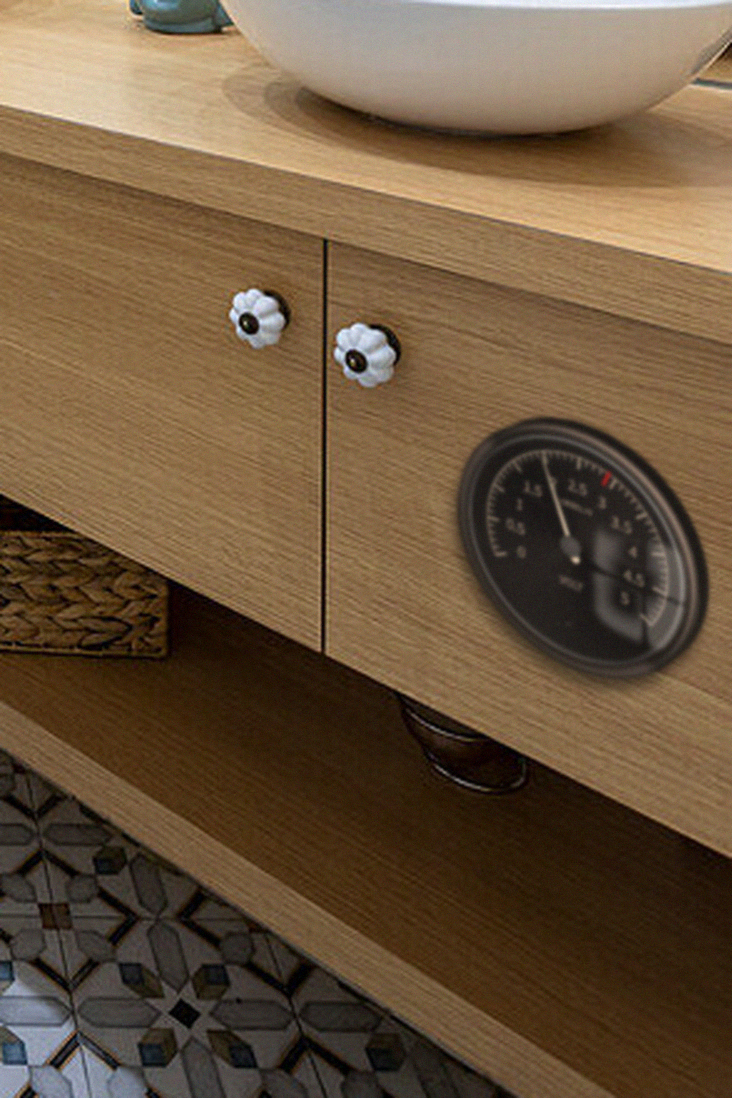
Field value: 2 V
